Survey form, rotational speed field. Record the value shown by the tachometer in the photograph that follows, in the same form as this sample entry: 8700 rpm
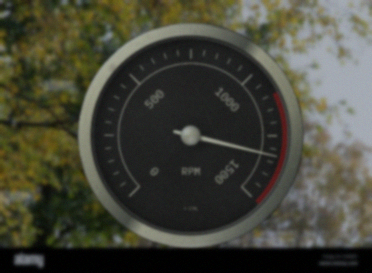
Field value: 1325 rpm
